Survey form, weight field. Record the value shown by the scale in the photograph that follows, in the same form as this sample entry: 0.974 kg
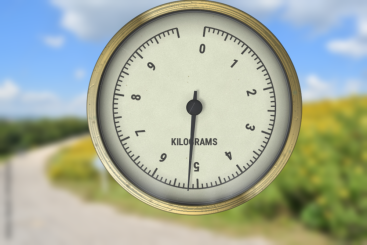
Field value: 5.2 kg
